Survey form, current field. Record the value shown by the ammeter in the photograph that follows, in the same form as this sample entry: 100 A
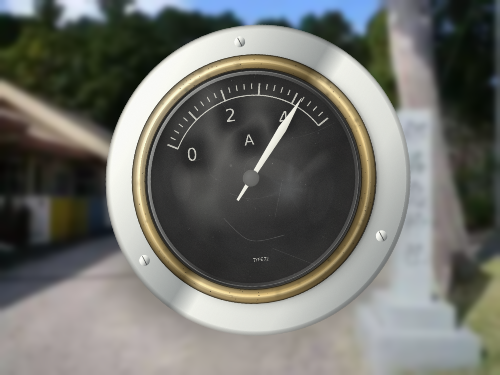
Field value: 4.2 A
